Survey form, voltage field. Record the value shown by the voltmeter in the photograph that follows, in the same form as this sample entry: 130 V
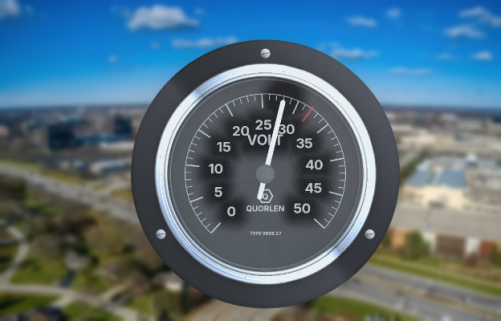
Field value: 28 V
